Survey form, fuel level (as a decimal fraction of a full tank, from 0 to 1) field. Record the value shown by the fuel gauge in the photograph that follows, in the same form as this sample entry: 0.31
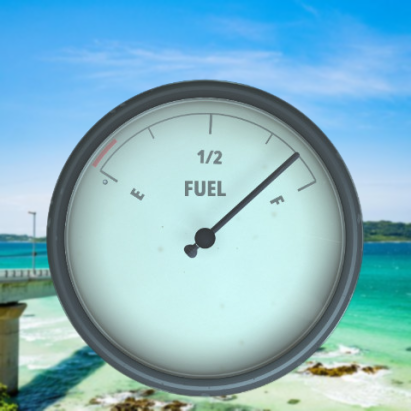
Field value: 0.875
